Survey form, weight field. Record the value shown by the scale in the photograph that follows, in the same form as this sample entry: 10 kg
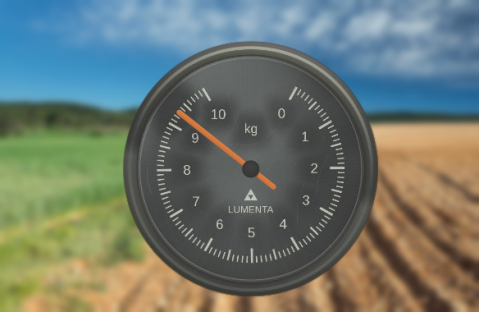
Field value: 9.3 kg
